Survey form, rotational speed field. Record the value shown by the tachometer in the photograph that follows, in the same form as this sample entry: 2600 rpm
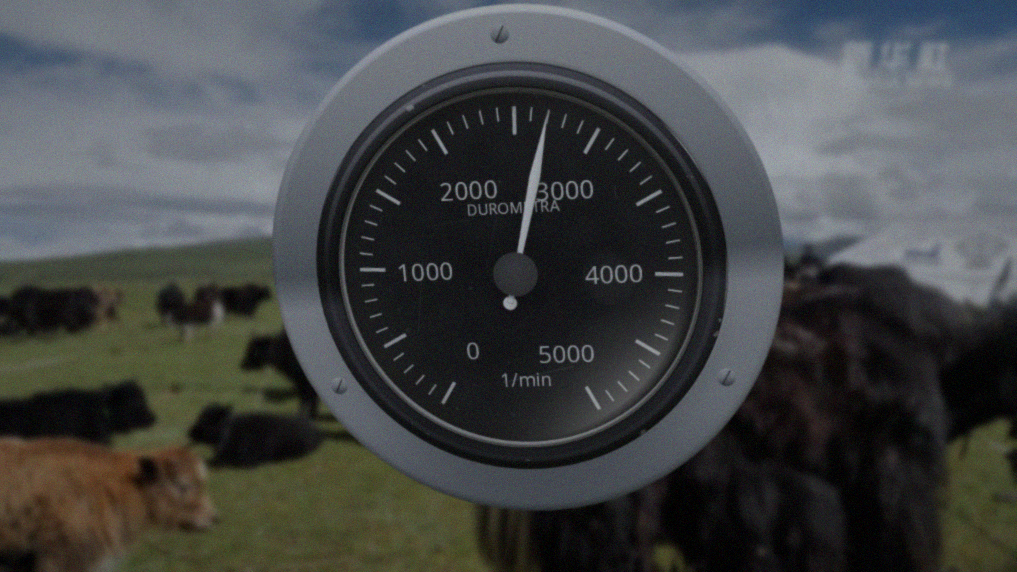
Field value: 2700 rpm
